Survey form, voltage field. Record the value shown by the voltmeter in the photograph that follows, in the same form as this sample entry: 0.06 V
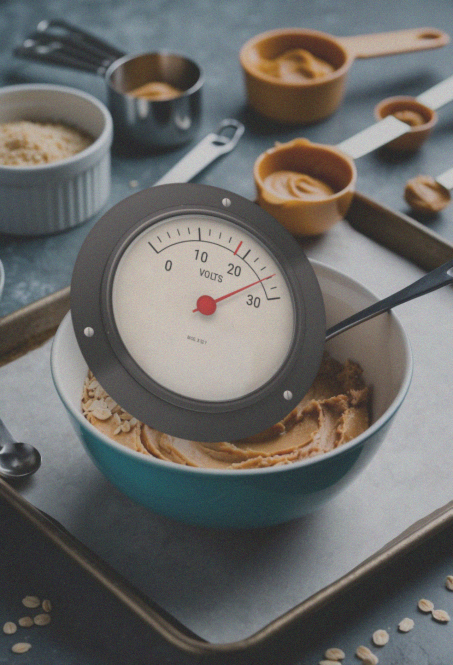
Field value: 26 V
